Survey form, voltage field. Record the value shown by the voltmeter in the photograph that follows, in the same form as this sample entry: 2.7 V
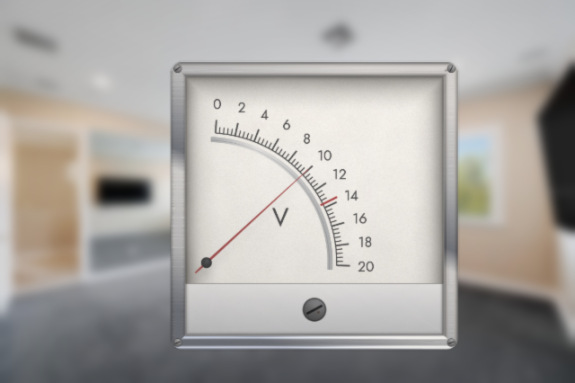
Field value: 10 V
